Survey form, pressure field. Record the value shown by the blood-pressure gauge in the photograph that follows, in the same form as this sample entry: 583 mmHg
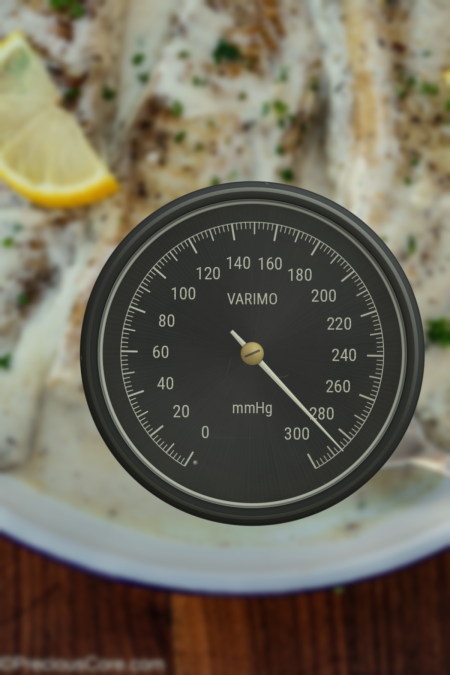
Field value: 286 mmHg
